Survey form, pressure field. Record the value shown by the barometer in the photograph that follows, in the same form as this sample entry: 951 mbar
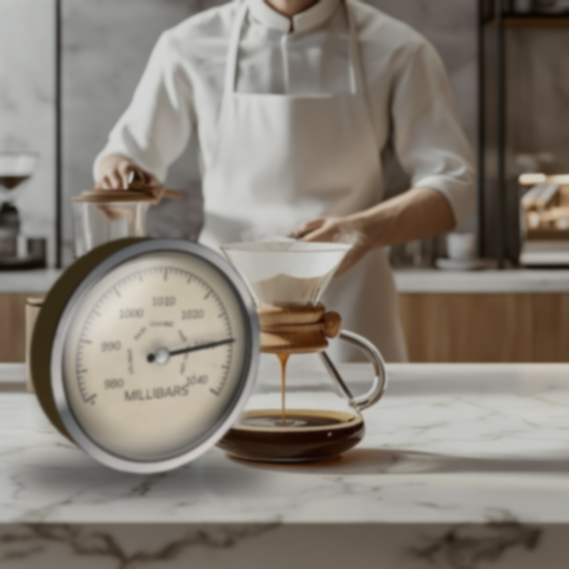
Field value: 1030 mbar
